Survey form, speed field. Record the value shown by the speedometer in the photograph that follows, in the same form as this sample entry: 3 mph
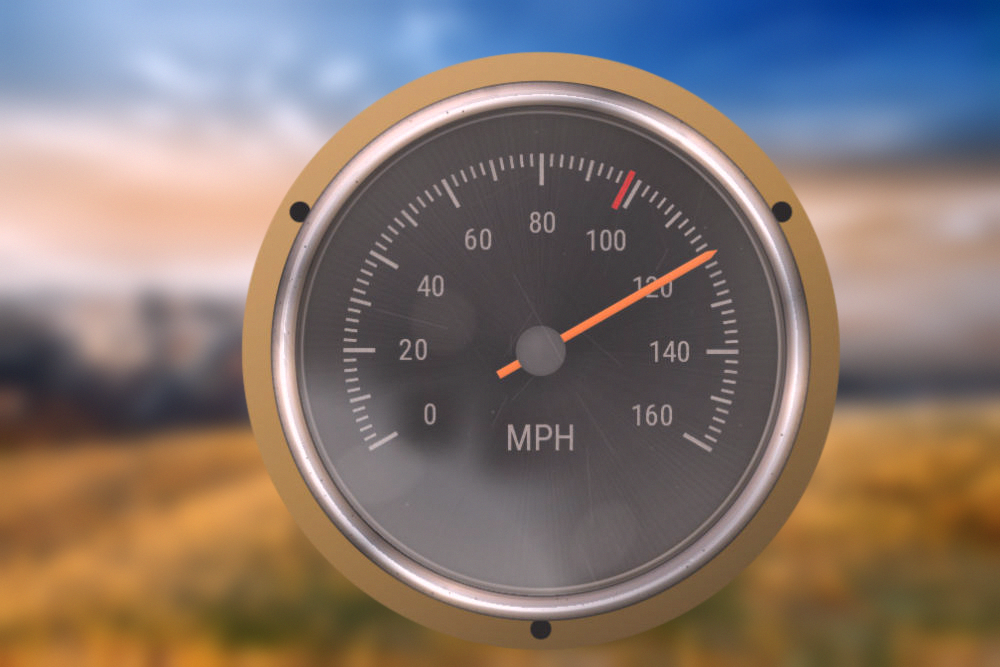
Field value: 120 mph
